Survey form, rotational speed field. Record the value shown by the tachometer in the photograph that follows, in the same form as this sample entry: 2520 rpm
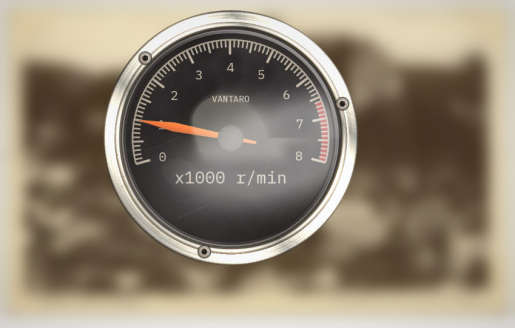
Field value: 1000 rpm
